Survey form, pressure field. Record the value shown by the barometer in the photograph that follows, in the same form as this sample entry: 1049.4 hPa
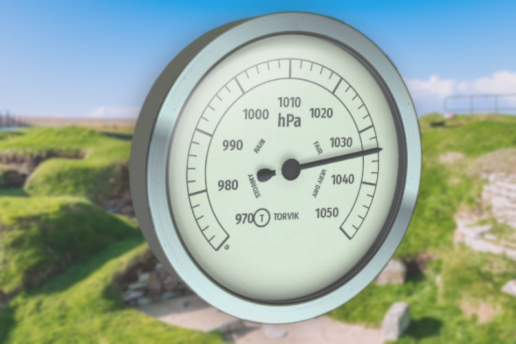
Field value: 1034 hPa
